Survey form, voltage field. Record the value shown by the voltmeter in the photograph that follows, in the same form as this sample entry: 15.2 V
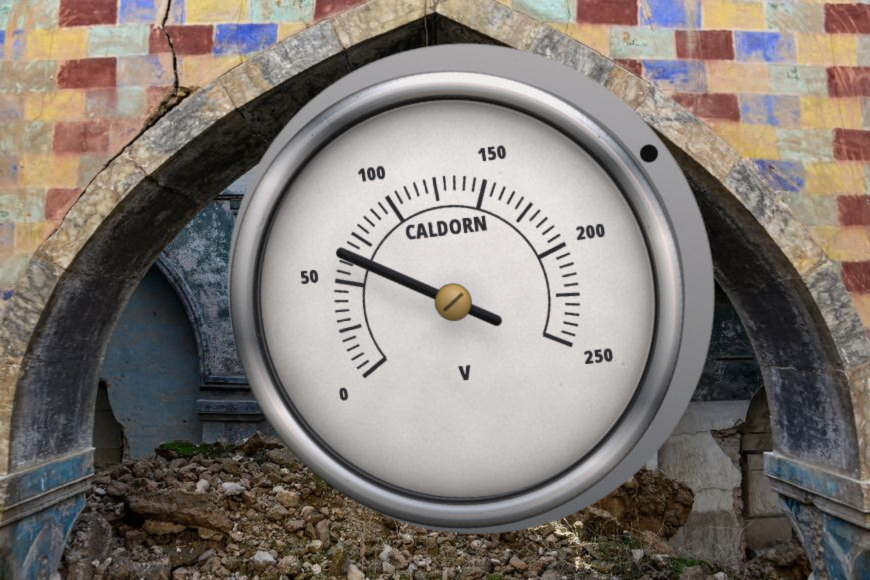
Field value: 65 V
